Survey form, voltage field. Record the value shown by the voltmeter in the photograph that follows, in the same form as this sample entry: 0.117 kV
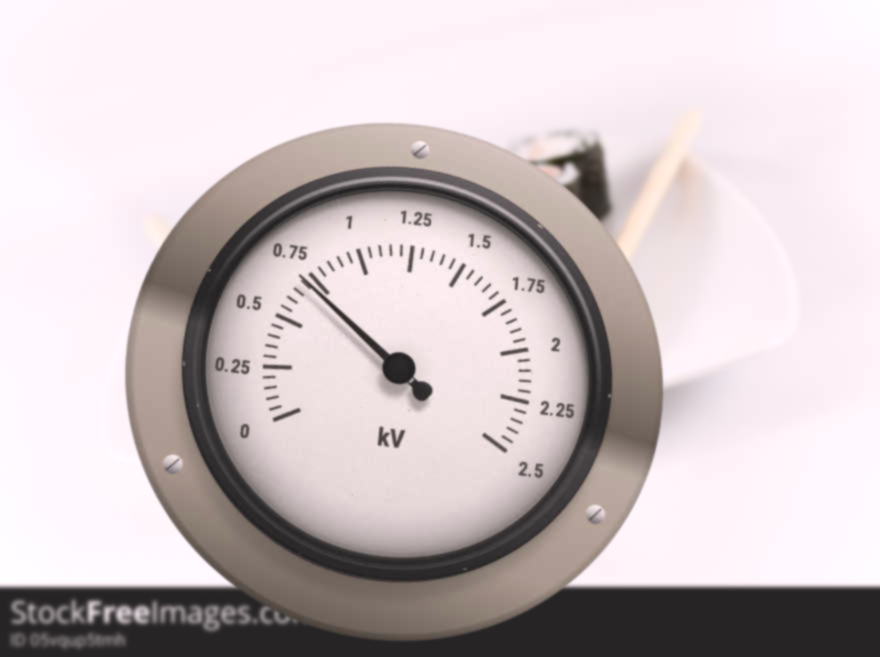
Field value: 0.7 kV
